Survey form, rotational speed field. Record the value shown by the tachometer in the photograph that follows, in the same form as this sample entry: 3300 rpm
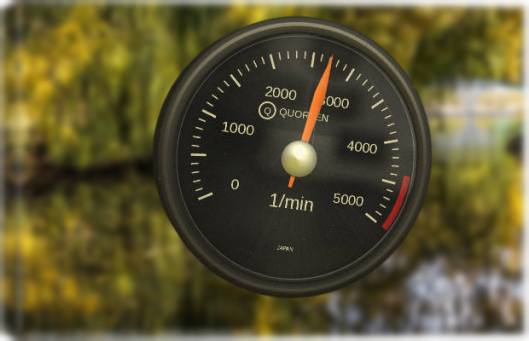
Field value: 2700 rpm
